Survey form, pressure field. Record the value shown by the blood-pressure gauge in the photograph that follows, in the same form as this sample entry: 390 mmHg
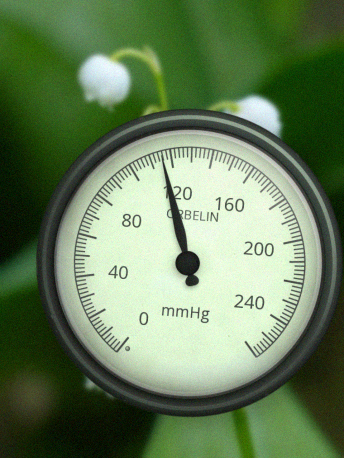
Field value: 116 mmHg
